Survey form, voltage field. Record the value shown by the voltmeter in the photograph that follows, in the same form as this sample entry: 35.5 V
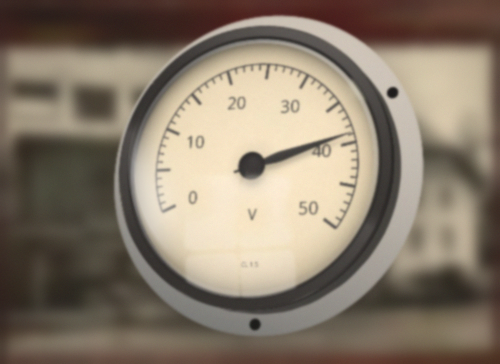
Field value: 39 V
